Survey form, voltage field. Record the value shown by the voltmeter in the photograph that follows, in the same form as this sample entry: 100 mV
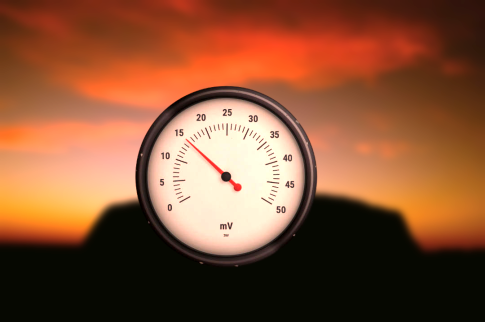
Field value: 15 mV
